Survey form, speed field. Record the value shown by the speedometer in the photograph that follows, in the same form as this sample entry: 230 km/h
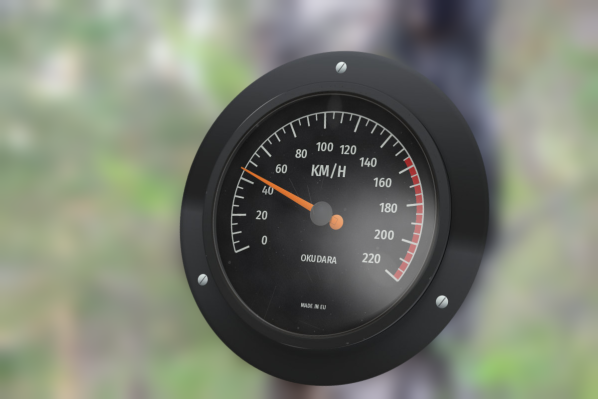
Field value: 45 km/h
